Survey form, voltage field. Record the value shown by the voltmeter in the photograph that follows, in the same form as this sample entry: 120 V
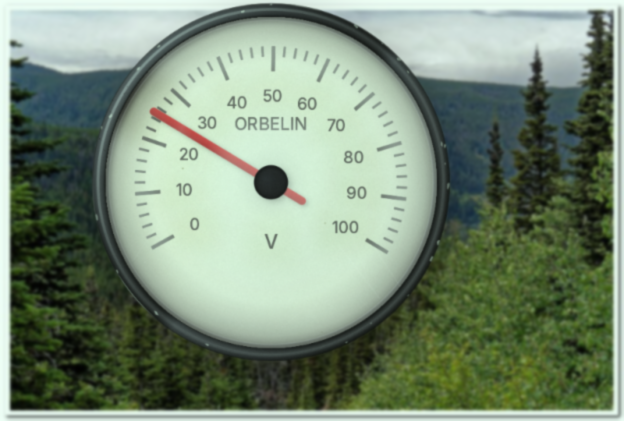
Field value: 25 V
